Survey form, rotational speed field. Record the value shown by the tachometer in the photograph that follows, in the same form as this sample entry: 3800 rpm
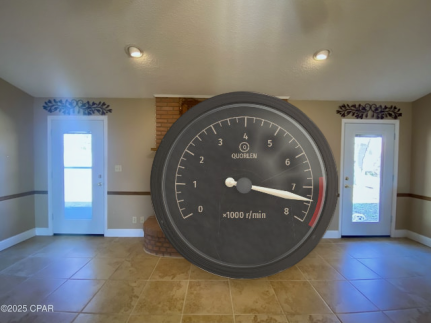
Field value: 7375 rpm
